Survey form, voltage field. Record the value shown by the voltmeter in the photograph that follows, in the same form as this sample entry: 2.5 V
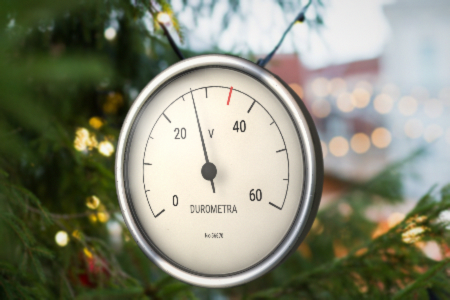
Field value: 27.5 V
